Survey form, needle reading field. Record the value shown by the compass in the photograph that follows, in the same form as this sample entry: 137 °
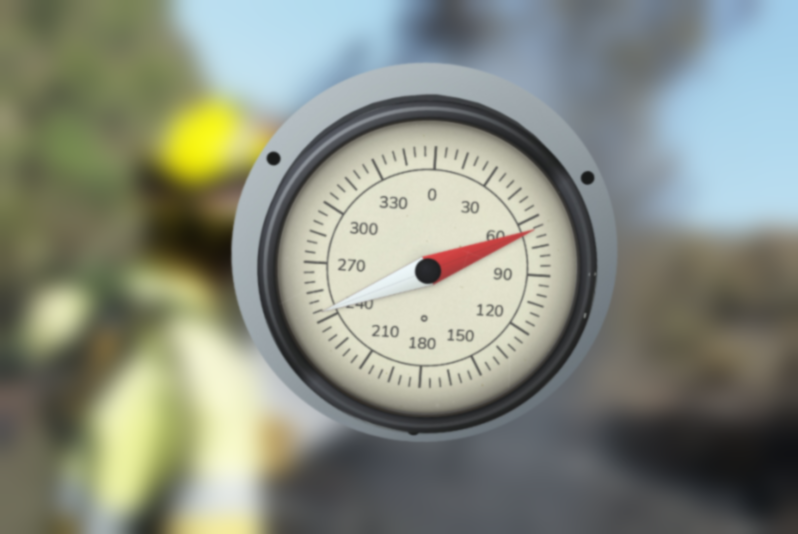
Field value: 65 °
